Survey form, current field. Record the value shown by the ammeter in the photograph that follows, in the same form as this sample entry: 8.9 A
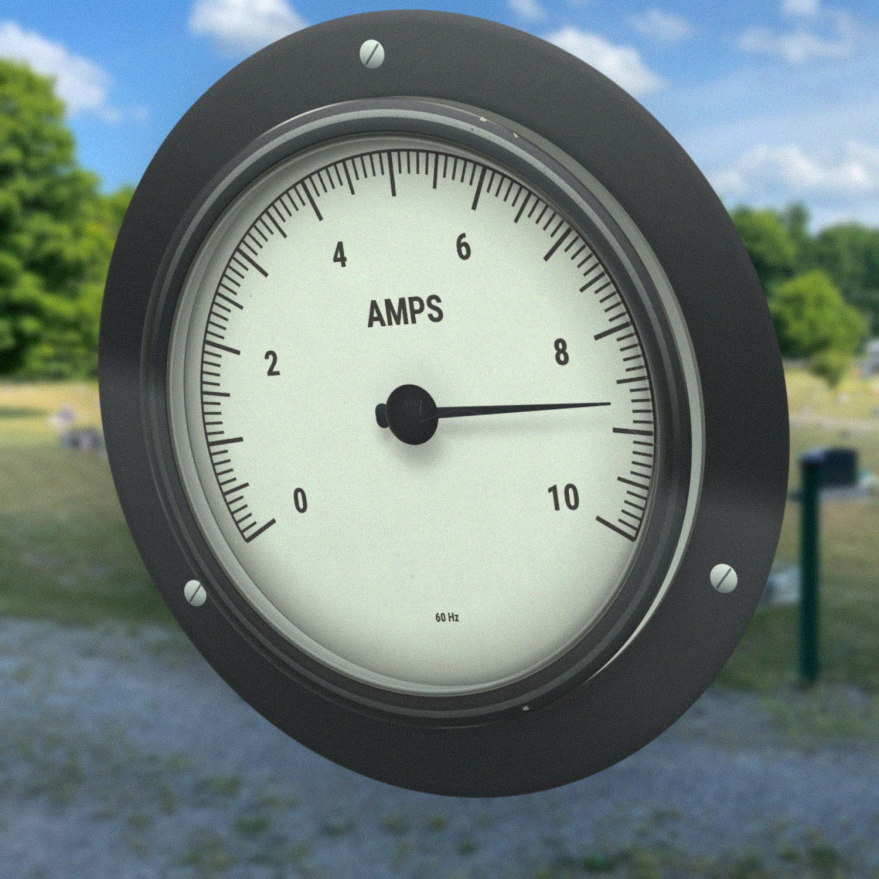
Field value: 8.7 A
